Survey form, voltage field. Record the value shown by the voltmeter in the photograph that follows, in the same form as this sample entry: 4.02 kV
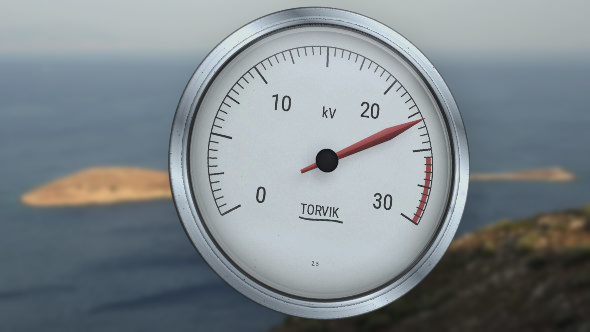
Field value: 23 kV
